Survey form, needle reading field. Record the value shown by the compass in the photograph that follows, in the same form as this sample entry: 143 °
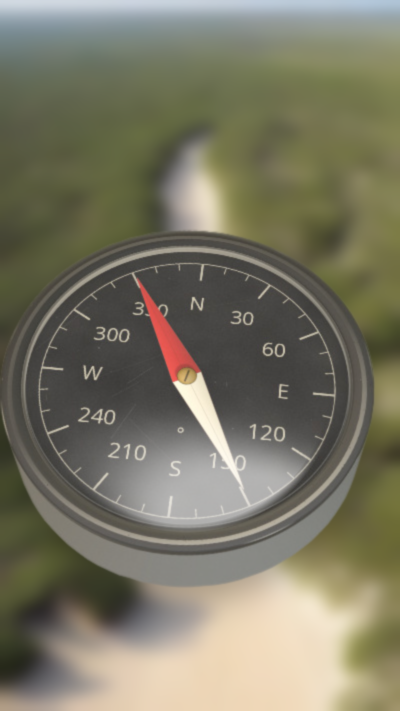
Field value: 330 °
